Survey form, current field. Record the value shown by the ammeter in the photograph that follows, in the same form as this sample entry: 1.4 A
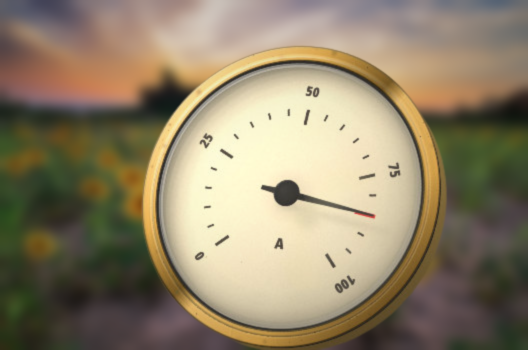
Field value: 85 A
